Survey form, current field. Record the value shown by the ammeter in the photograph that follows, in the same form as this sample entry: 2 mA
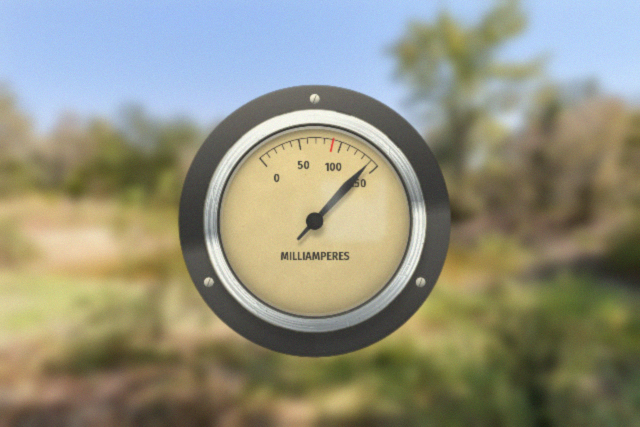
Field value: 140 mA
